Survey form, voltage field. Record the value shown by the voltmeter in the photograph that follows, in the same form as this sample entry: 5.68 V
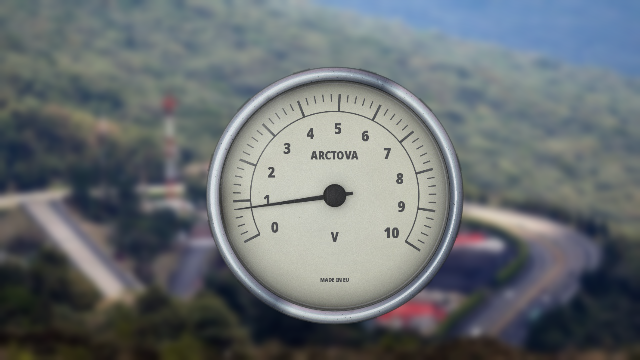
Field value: 0.8 V
